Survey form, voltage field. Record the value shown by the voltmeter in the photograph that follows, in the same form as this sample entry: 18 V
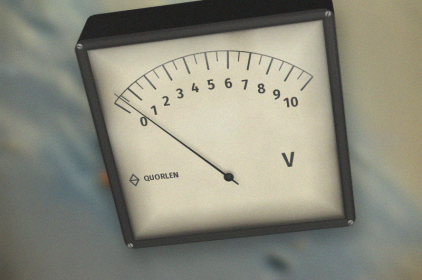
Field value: 0.5 V
